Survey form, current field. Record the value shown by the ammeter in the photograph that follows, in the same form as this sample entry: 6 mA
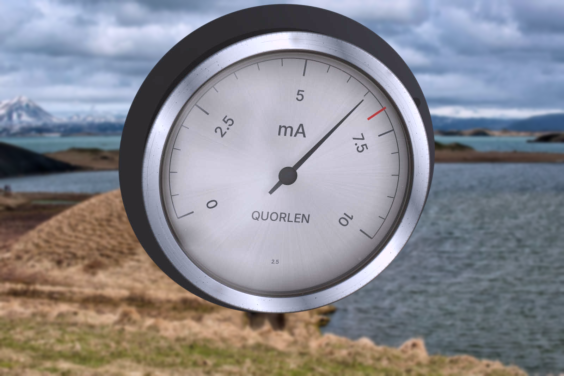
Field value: 6.5 mA
